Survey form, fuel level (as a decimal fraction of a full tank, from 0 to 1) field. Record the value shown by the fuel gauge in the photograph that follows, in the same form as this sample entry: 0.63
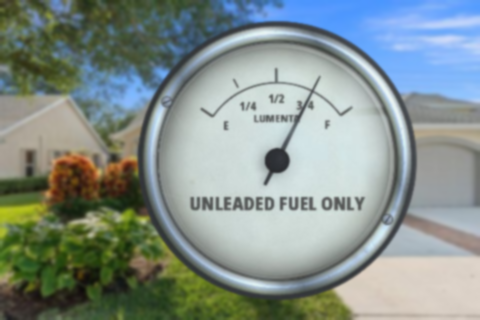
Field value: 0.75
